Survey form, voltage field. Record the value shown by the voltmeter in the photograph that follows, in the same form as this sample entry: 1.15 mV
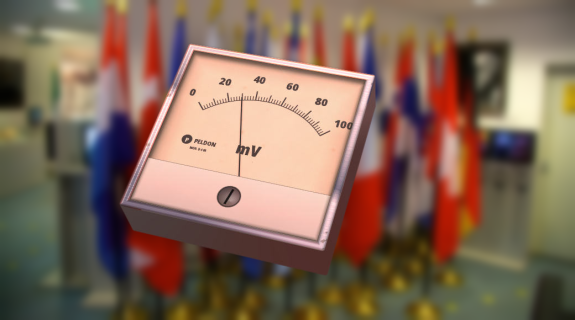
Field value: 30 mV
